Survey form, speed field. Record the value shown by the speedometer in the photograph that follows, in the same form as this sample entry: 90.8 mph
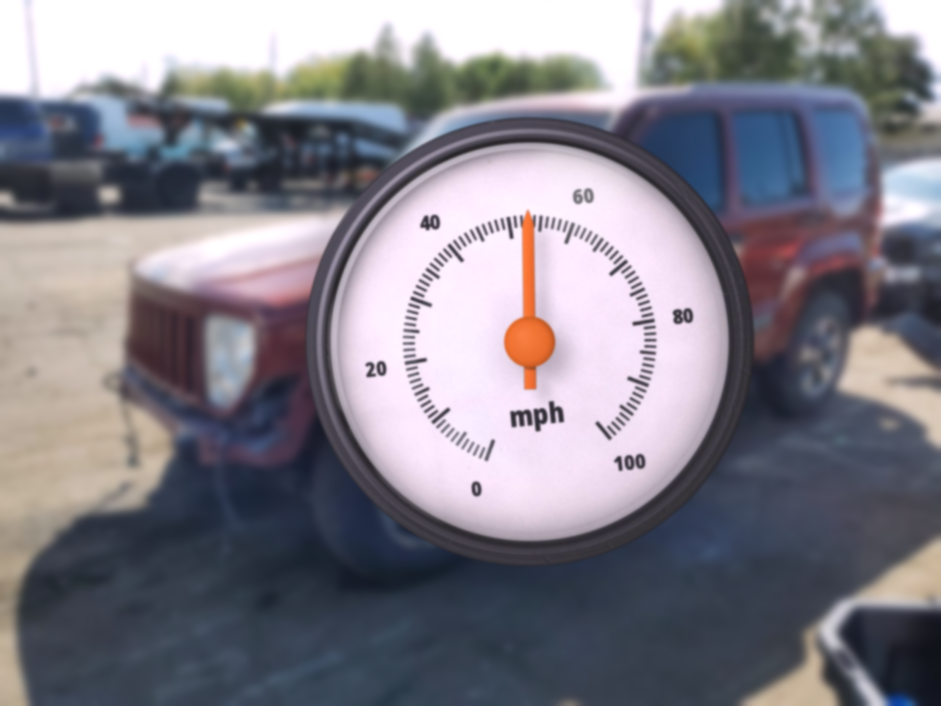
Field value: 53 mph
